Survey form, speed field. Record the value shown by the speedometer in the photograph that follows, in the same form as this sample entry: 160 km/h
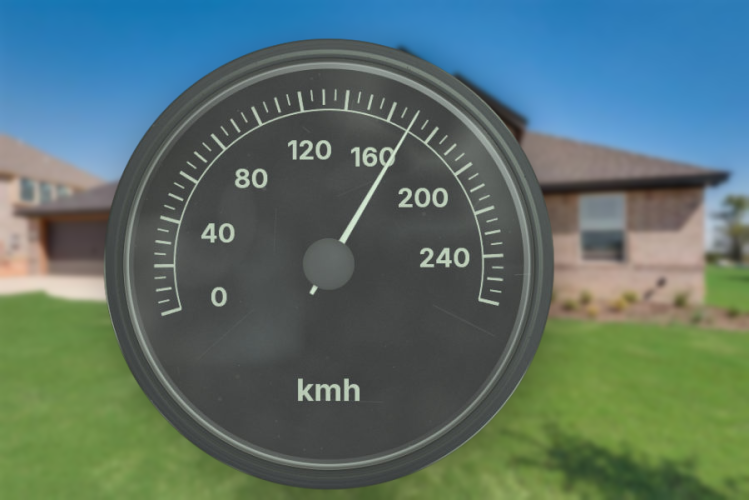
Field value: 170 km/h
